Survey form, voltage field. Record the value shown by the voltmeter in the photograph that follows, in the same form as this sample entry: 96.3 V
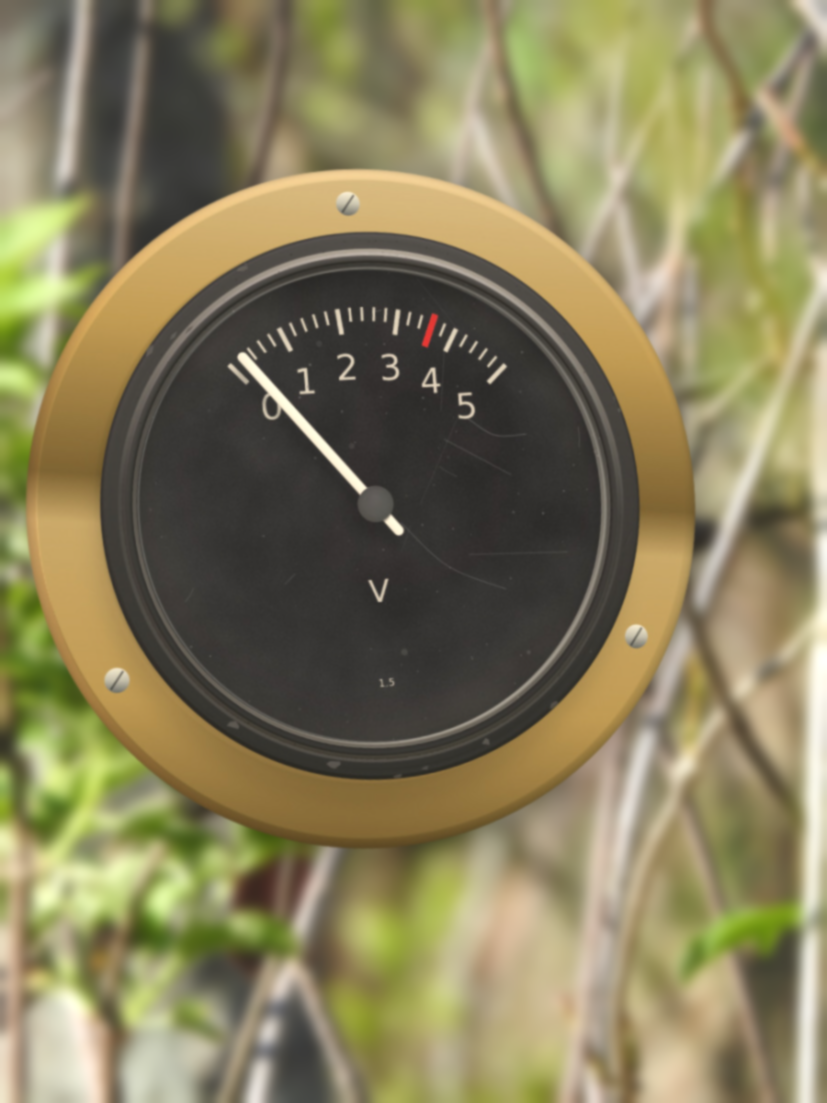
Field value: 0.2 V
